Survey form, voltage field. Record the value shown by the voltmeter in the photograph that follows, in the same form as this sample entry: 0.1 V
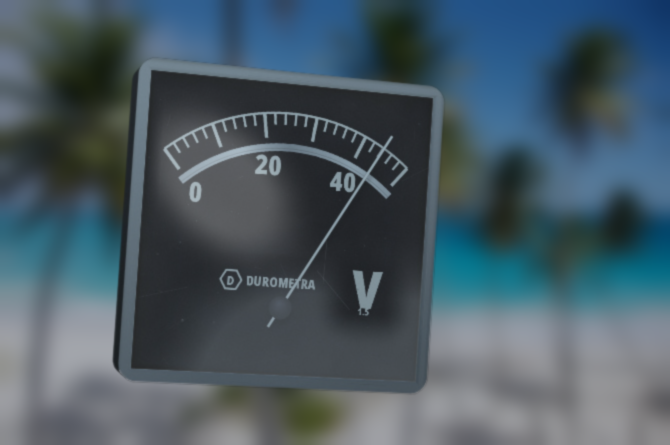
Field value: 44 V
